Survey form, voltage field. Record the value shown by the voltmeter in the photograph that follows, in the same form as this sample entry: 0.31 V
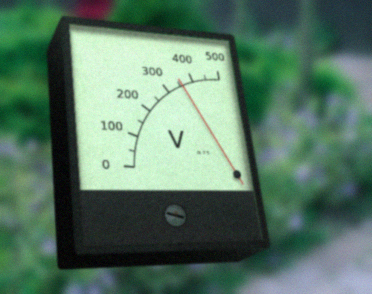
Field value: 350 V
